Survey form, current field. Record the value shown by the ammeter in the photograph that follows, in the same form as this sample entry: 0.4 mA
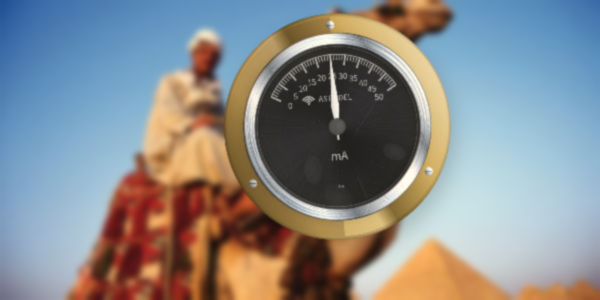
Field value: 25 mA
